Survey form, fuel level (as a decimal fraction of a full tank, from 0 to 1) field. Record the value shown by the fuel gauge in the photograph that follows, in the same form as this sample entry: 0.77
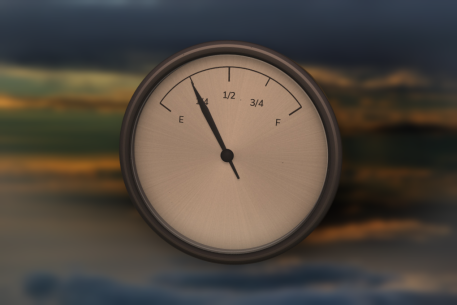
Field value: 0.25
